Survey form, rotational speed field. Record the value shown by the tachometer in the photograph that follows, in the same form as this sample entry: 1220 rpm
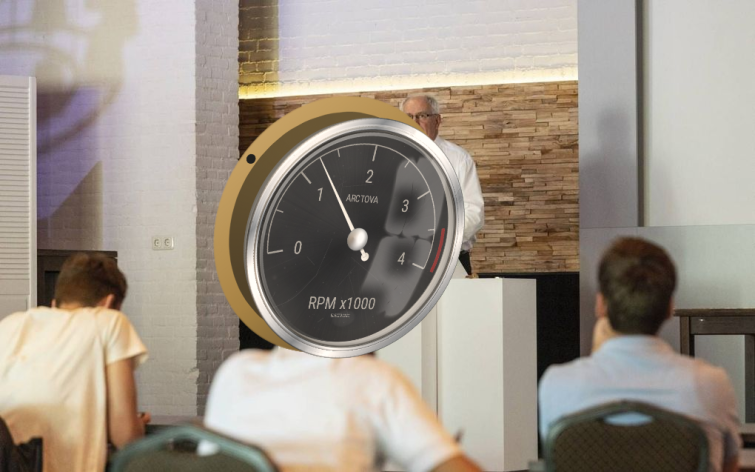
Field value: 1250 rpm
